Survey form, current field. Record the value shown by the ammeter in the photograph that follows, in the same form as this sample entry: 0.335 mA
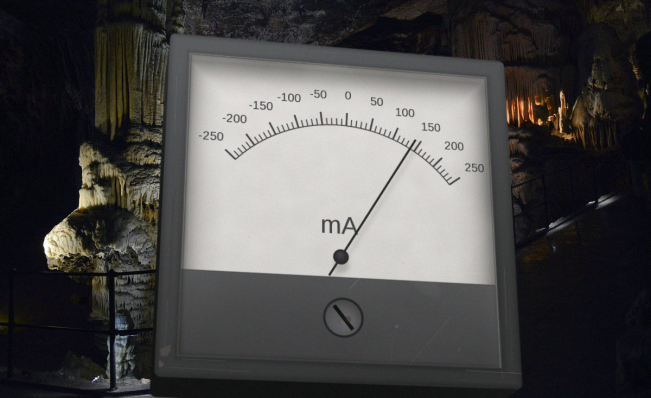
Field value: 140 mA
